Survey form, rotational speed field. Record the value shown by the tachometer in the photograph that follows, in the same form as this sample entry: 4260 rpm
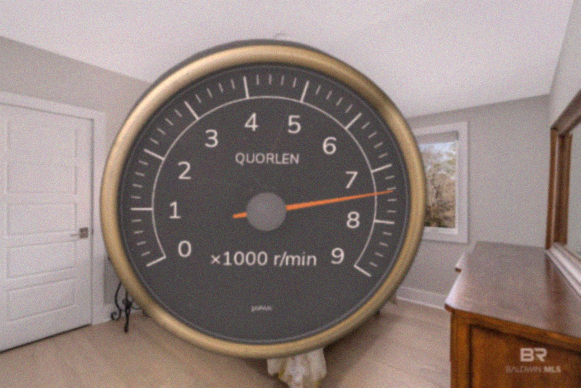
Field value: 7400 rpm
